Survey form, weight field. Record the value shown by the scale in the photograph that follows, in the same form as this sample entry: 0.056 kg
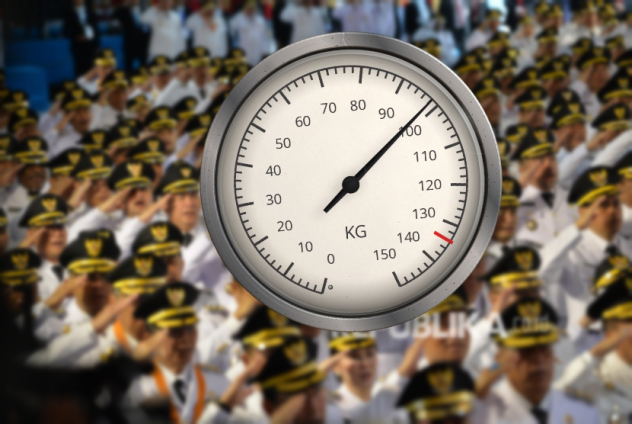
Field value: 98 kg
